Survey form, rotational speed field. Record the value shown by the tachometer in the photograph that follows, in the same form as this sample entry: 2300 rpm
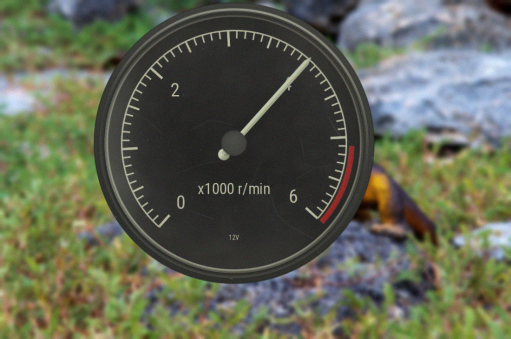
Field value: 4000 rpm
